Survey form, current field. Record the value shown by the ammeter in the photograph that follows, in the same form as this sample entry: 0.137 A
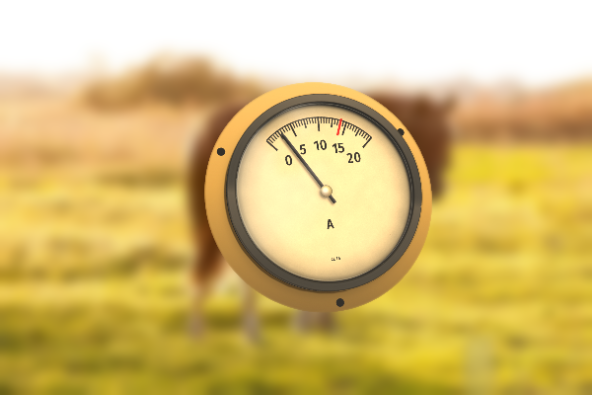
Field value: 2.5 A
